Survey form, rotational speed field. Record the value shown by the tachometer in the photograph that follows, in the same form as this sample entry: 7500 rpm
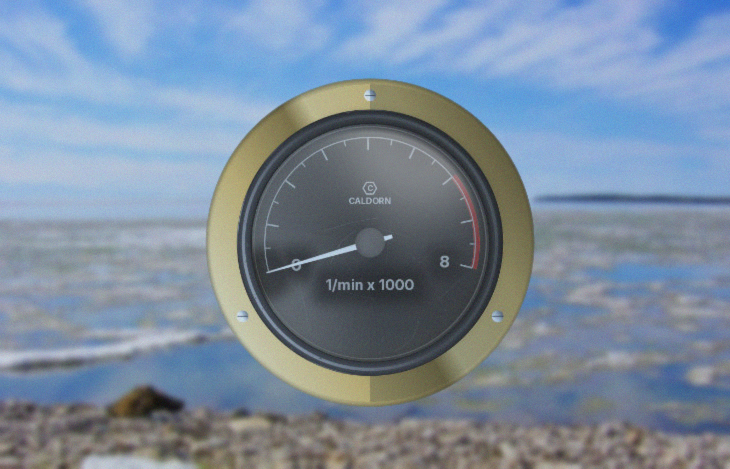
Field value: 0 rpm
